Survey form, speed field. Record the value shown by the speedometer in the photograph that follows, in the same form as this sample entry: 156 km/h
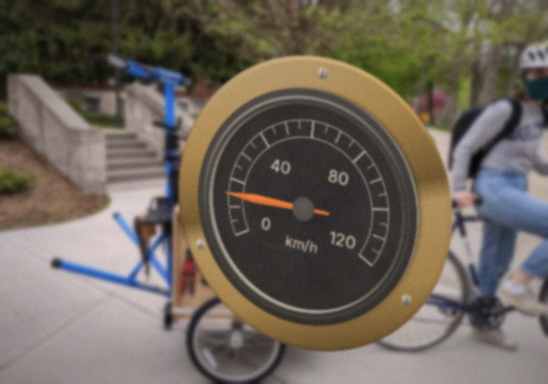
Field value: 15 km/h
